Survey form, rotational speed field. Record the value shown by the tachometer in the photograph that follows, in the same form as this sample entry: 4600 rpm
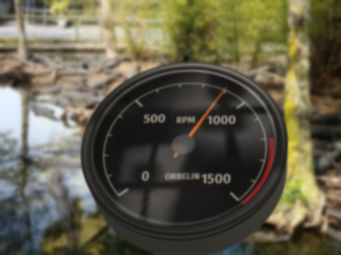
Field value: 900 rpm
